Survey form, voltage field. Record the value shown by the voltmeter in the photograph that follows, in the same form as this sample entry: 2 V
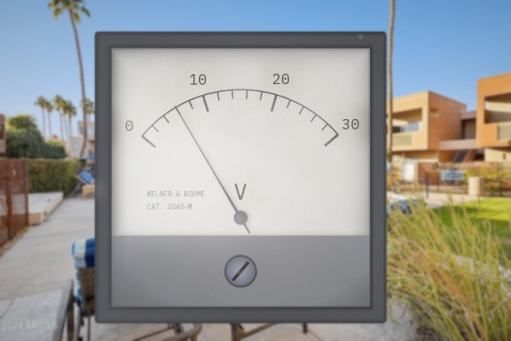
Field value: 6 V
